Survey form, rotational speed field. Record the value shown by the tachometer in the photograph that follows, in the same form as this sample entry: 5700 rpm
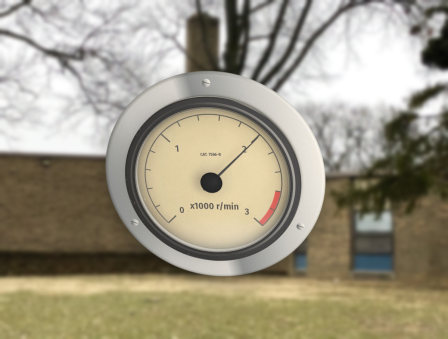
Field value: 2000 rpm
